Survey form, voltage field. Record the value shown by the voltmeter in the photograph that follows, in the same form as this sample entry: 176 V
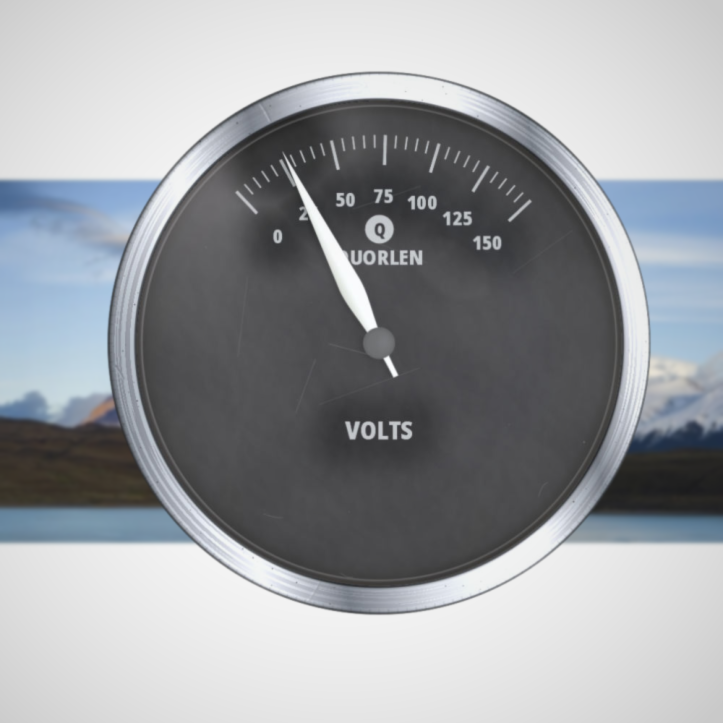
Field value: 27.5 V
